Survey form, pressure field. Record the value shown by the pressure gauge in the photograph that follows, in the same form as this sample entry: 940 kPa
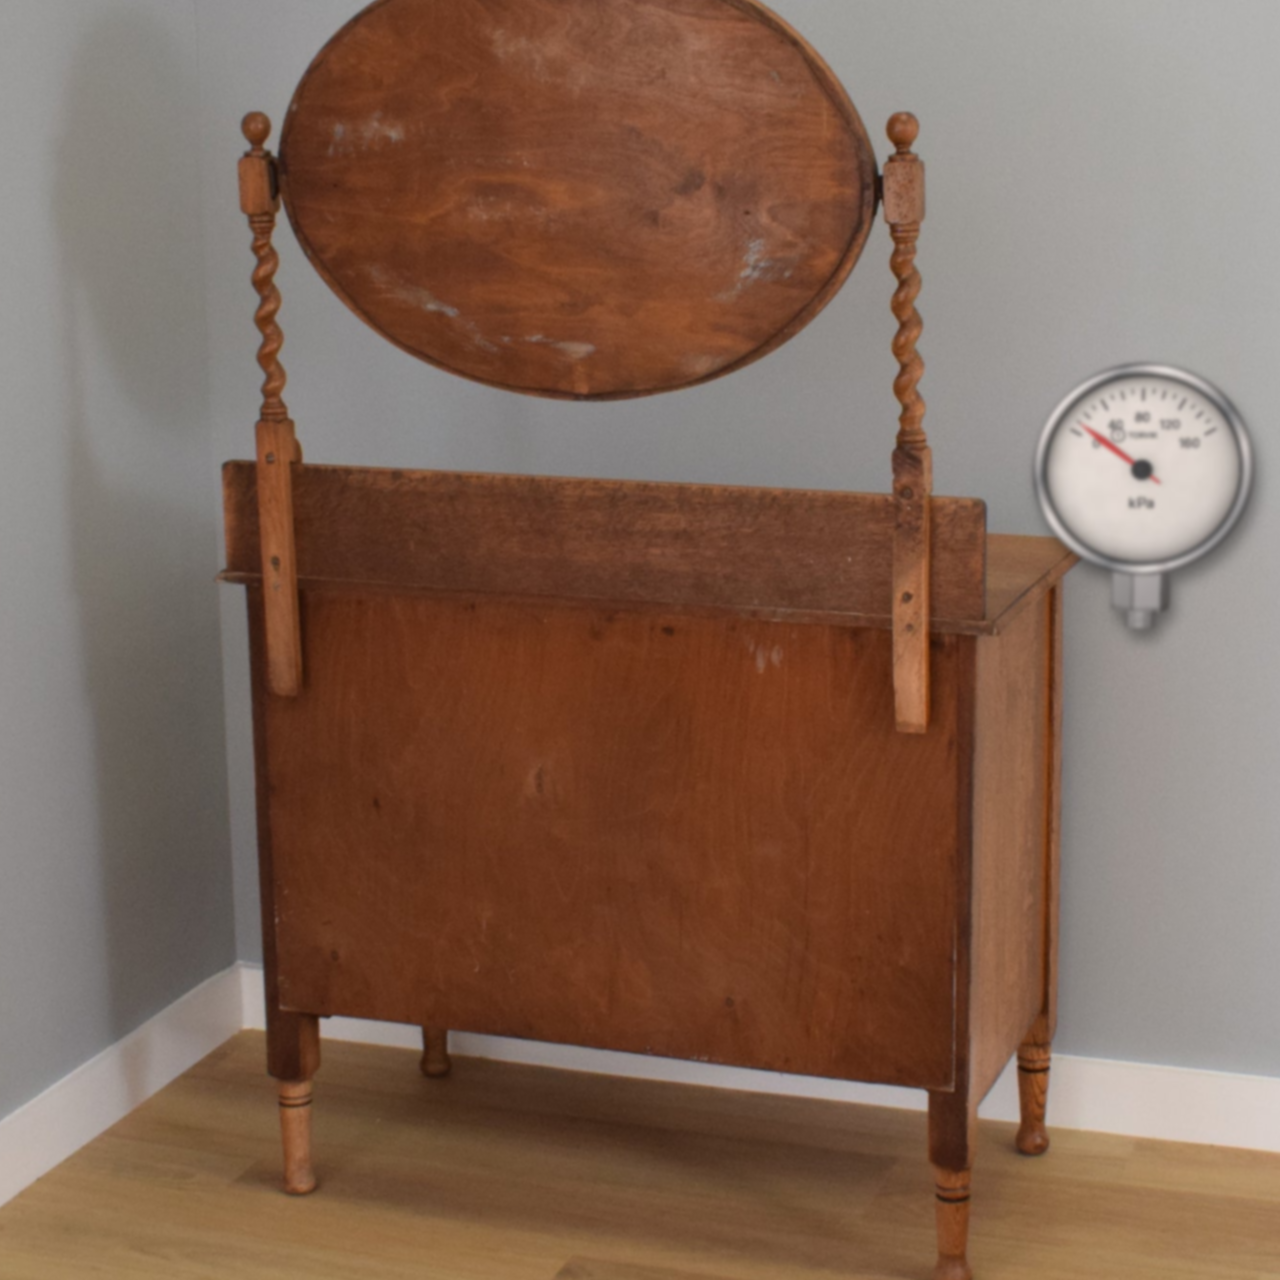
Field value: 10 kPa
